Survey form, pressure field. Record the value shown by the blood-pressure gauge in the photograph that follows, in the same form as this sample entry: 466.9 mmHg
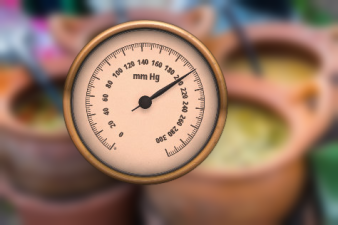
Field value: 200 mmHg
